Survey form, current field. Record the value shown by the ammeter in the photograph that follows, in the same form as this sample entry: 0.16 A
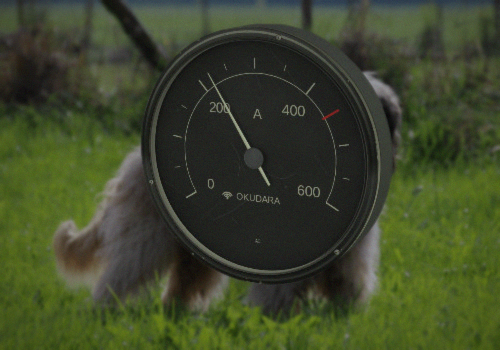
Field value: 225 A
